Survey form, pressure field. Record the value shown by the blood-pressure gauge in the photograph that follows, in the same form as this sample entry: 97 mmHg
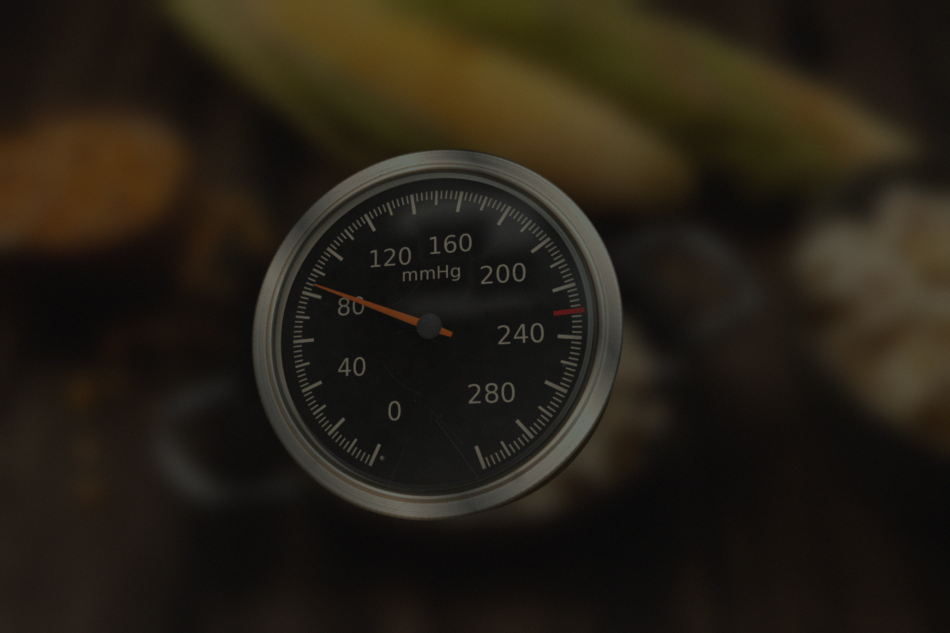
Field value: 84 mmHg
